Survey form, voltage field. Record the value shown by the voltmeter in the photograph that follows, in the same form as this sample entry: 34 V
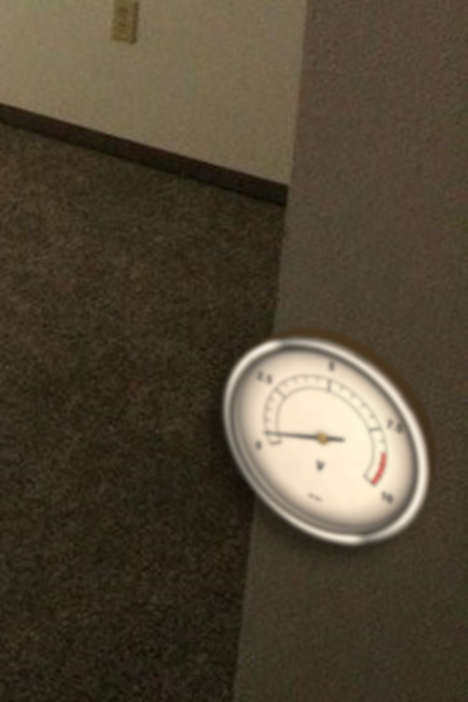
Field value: 0.5 V
